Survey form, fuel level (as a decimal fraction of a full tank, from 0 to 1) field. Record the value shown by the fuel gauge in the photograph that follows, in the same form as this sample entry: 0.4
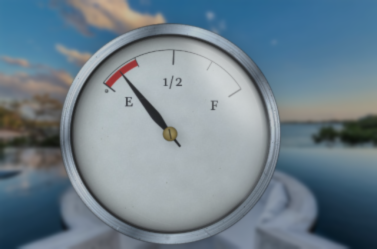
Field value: 0.125
